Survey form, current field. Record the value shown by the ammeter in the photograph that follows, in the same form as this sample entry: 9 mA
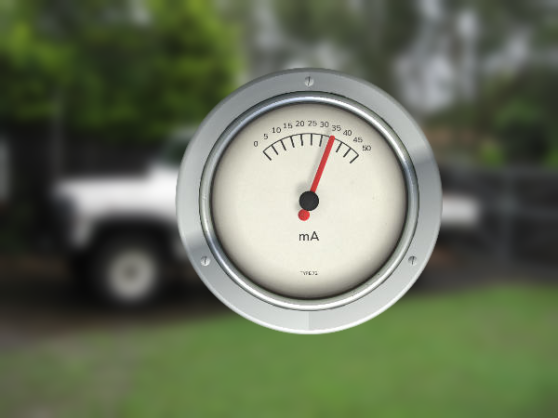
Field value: 35 mA
